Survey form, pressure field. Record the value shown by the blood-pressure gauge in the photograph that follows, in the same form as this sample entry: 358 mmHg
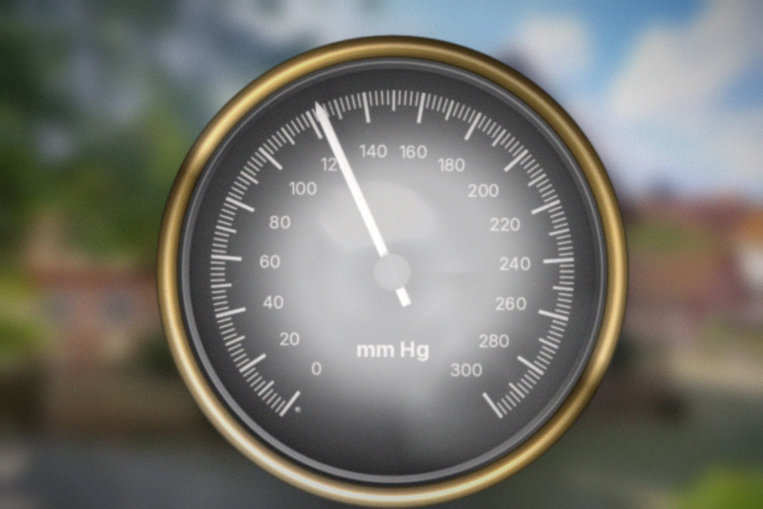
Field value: 124 mmHg
